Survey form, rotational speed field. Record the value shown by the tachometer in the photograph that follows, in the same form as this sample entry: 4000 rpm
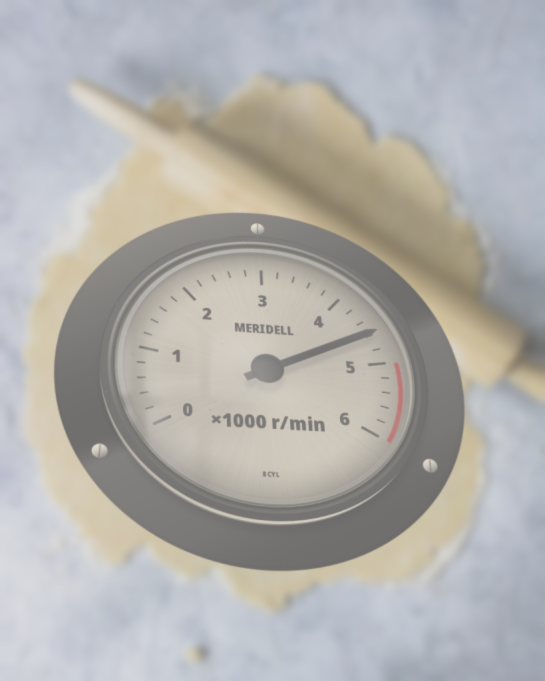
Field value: 4600 rpm
